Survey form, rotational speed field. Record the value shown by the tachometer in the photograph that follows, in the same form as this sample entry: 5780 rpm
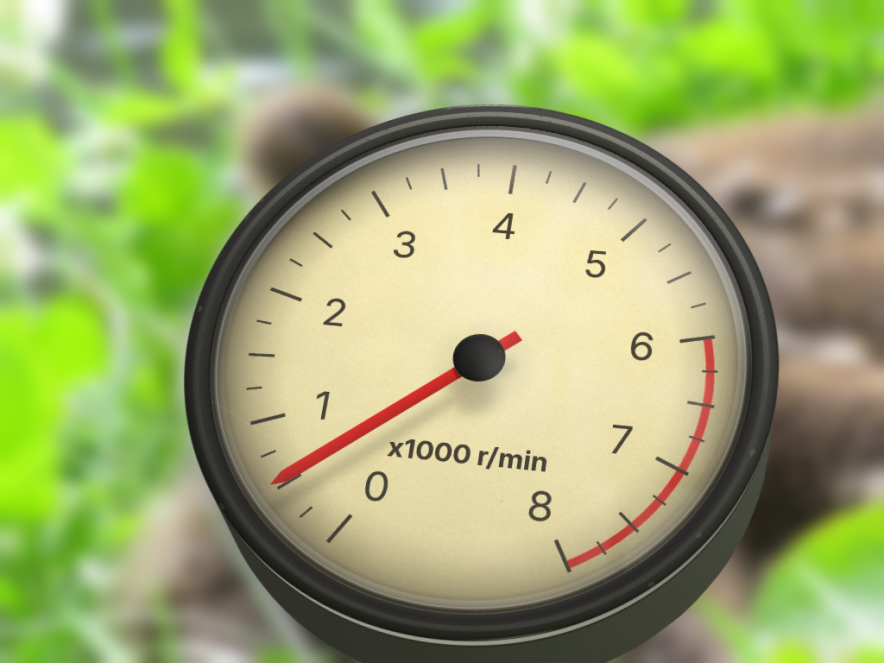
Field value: 500 rpm
